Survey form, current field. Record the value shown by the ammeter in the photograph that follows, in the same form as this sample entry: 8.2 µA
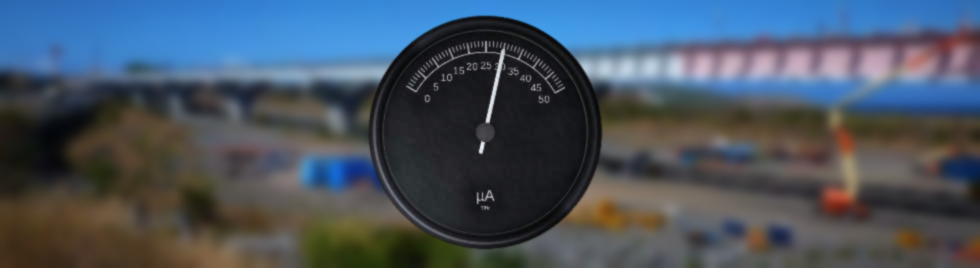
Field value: 30 µA
